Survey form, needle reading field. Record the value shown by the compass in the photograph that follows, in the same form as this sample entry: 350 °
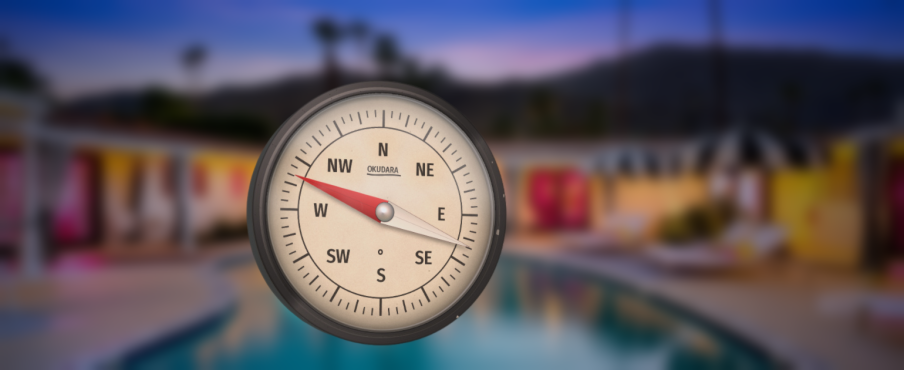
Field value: 290 °
